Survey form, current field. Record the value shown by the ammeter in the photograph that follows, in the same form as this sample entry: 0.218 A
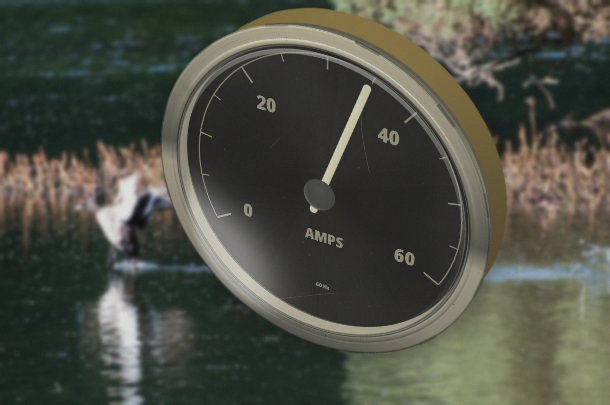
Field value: 35 A
